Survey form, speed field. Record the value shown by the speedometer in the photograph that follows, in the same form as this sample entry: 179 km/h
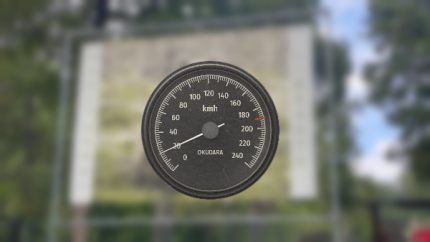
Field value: 20 km/h
